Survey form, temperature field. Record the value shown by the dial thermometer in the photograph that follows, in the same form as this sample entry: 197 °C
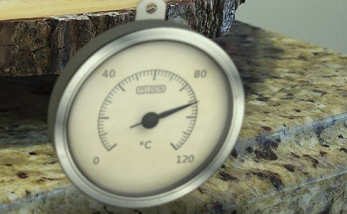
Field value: 90 °C
